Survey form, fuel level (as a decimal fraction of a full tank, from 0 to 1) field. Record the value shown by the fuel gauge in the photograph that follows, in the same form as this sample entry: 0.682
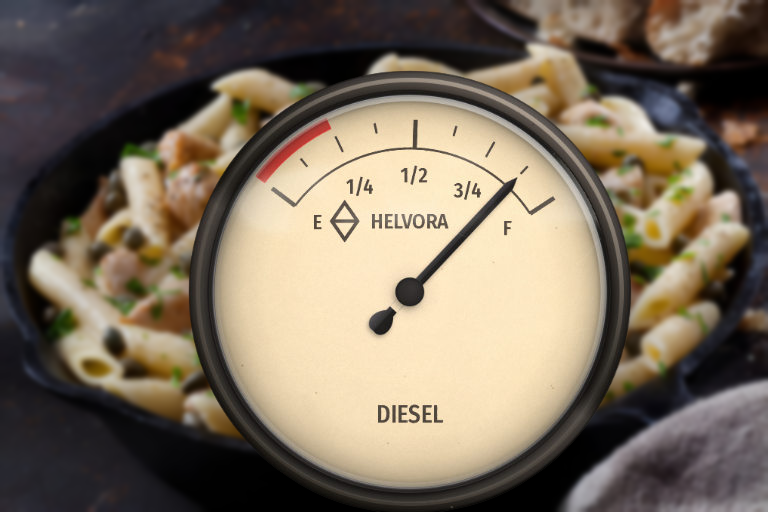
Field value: 0.875
